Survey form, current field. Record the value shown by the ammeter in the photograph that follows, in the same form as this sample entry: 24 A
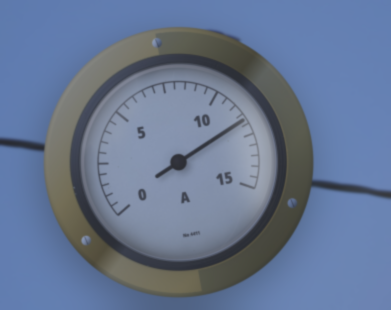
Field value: 11.75 A
